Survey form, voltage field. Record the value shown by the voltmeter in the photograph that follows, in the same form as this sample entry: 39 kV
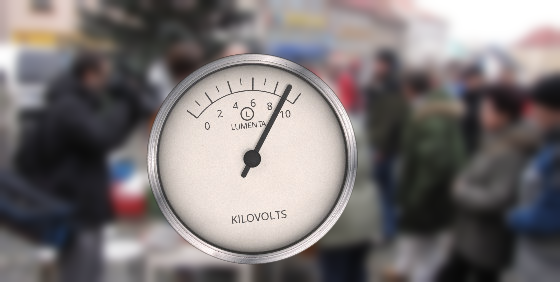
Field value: 9 kV
